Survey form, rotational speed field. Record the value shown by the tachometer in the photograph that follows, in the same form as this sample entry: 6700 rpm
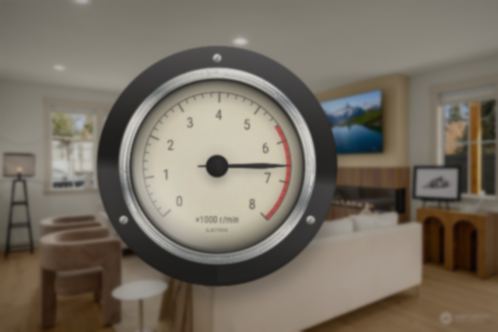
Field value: 6600 rpm
